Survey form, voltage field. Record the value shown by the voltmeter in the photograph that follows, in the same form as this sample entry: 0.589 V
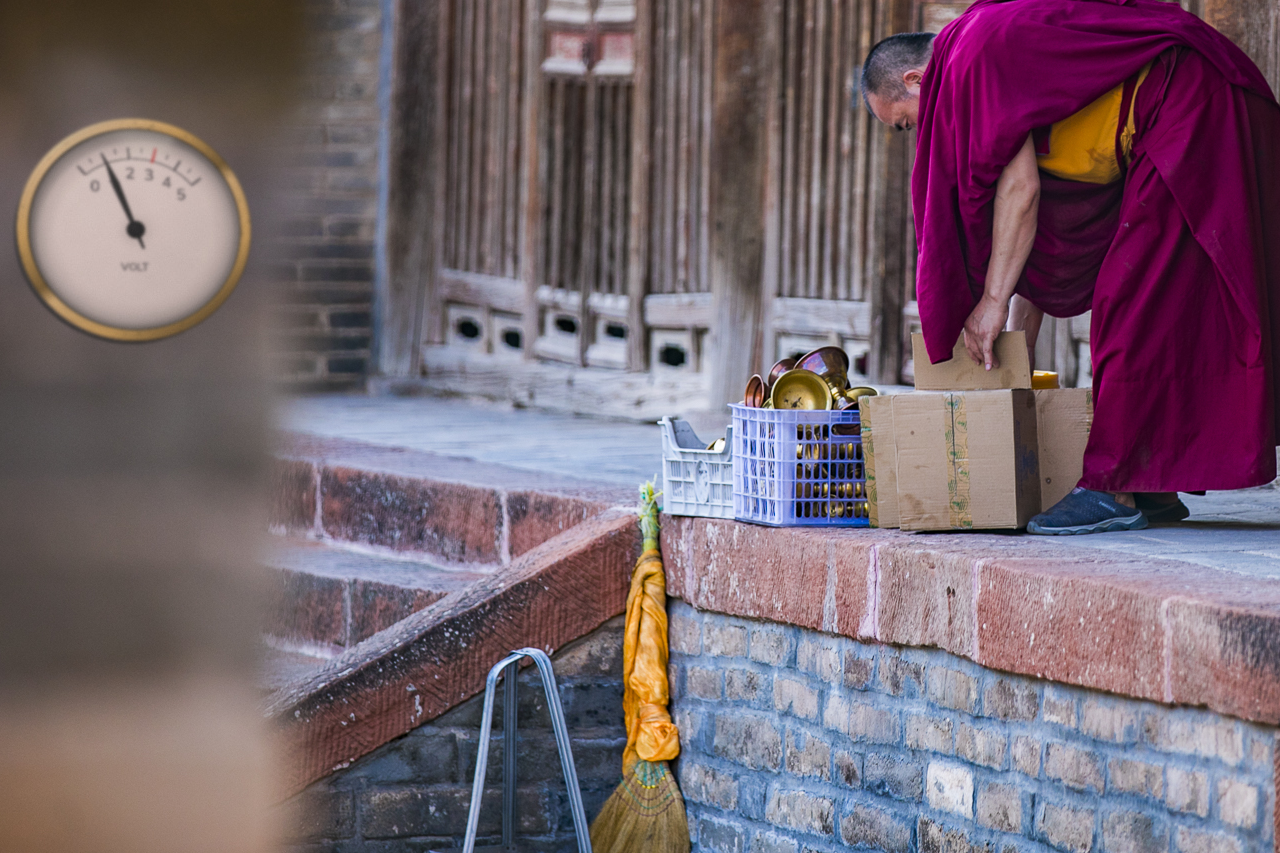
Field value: 1 V
